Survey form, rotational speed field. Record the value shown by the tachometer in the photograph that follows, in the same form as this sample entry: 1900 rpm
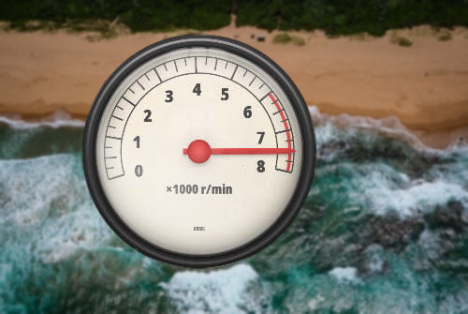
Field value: 7500 rpm
